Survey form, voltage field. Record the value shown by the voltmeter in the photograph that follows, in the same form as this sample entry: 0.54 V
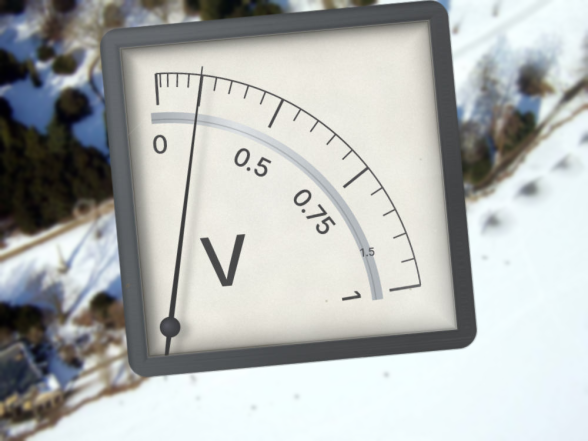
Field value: 0.25 V
